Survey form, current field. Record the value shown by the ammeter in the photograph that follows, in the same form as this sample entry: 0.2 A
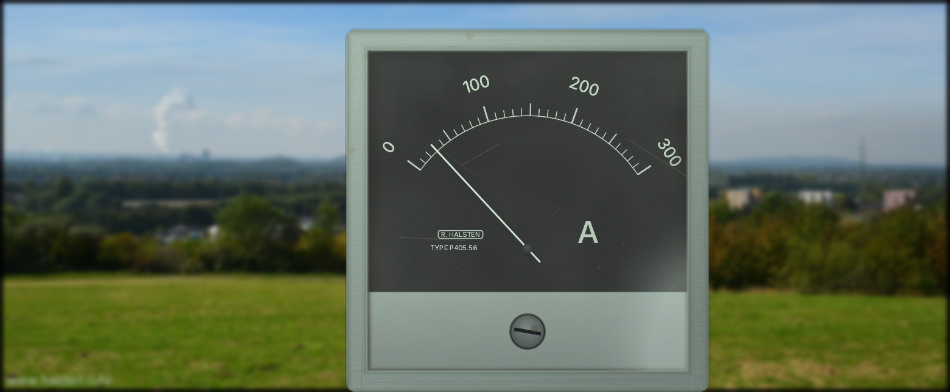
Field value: 30 A
